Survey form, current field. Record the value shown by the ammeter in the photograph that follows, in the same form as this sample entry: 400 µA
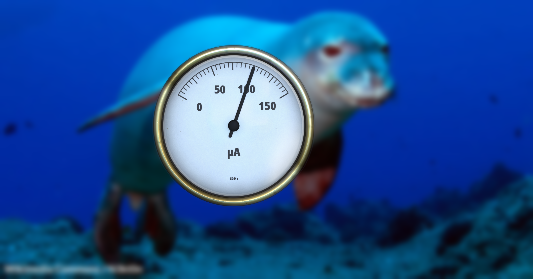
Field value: 100 µA
